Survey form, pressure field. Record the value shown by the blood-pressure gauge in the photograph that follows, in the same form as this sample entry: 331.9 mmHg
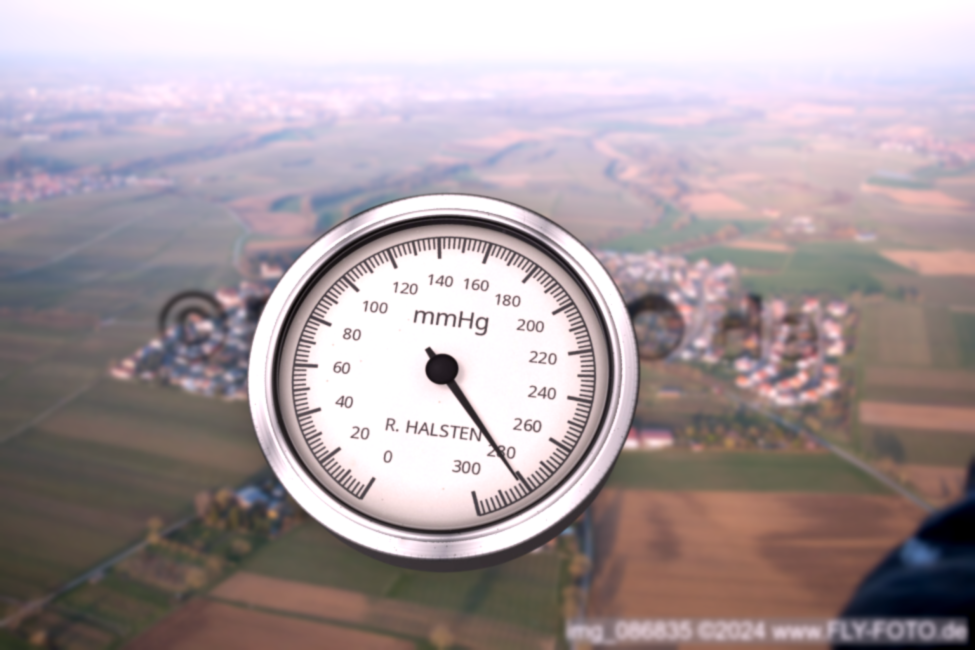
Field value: 282 mmHg
